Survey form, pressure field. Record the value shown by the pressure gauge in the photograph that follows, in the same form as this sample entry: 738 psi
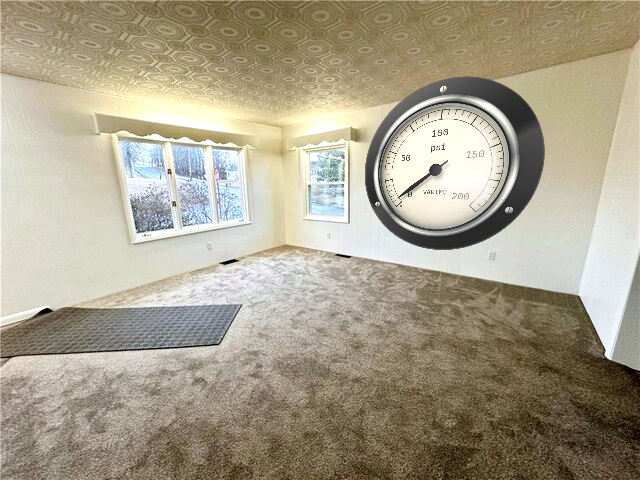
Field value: 5 psi
